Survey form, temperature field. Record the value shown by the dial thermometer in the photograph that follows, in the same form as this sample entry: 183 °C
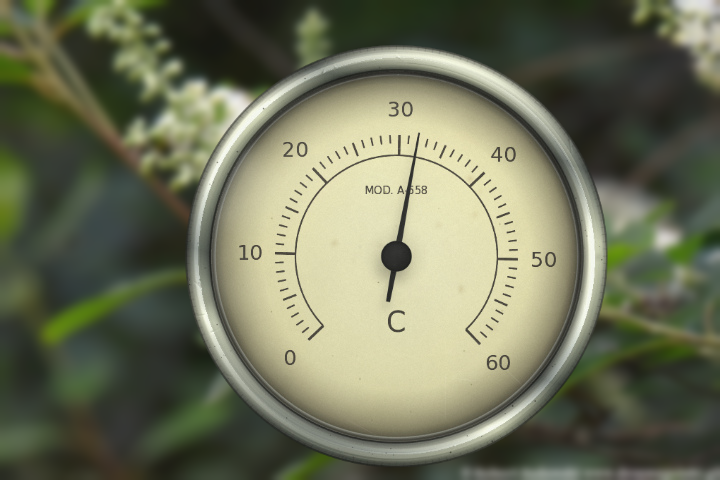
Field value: 32 °C
